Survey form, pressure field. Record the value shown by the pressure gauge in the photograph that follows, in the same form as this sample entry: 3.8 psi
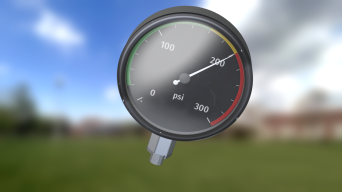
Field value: 200 psi
